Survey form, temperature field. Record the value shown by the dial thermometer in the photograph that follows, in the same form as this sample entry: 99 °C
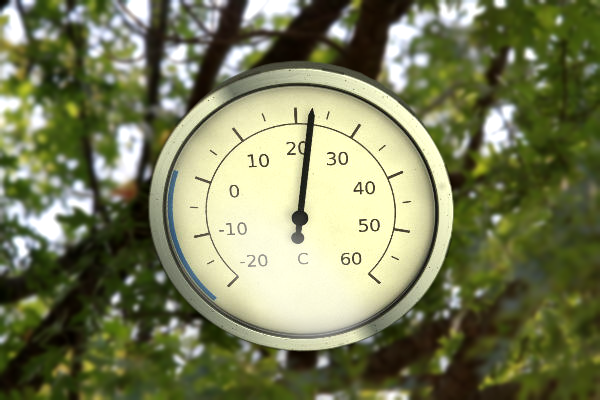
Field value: 22.5 °C
